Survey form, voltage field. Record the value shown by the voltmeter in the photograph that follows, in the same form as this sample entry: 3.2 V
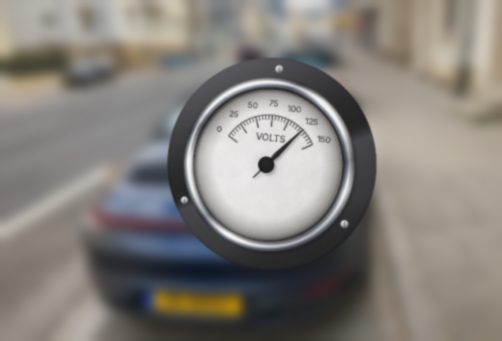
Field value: 125 V
